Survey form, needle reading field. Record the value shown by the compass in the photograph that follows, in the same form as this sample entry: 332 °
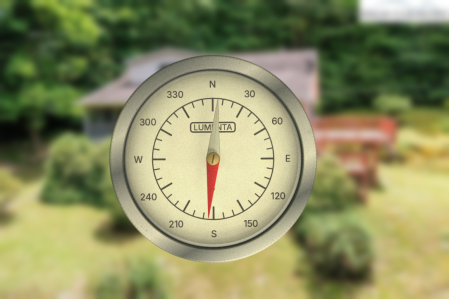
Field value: 185 °
